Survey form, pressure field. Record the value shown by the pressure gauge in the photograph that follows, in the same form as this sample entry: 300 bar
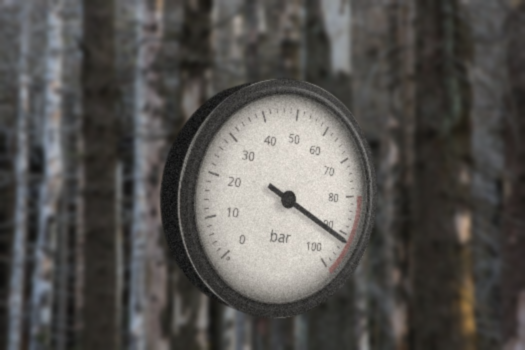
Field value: 92 bar
